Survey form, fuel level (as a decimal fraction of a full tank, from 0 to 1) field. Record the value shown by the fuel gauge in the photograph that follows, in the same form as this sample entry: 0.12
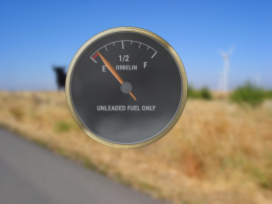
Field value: 0.125
